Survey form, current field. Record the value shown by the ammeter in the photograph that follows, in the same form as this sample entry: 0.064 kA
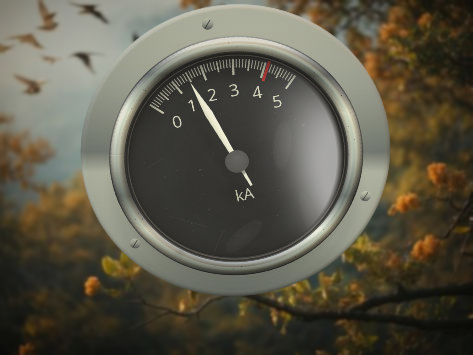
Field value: 1.5 kA
